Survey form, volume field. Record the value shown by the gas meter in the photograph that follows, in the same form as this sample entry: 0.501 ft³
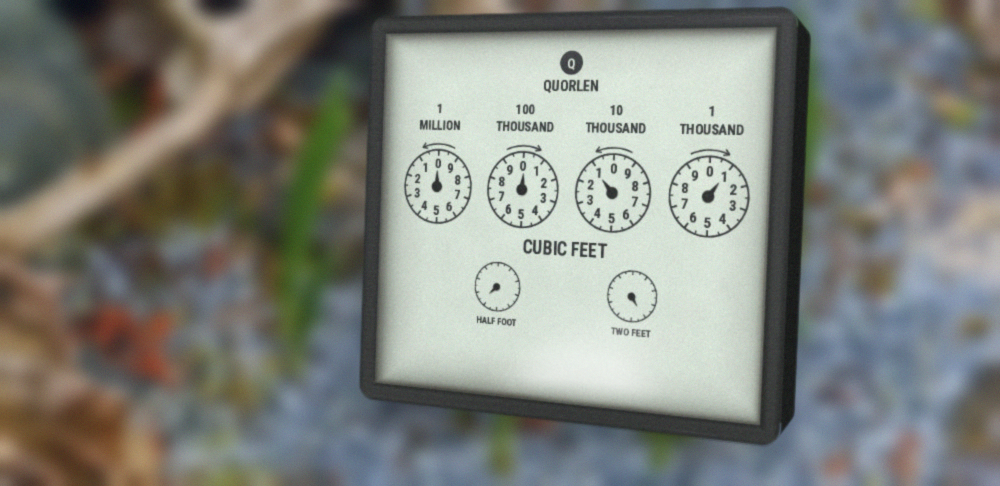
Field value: 1100 ft³
